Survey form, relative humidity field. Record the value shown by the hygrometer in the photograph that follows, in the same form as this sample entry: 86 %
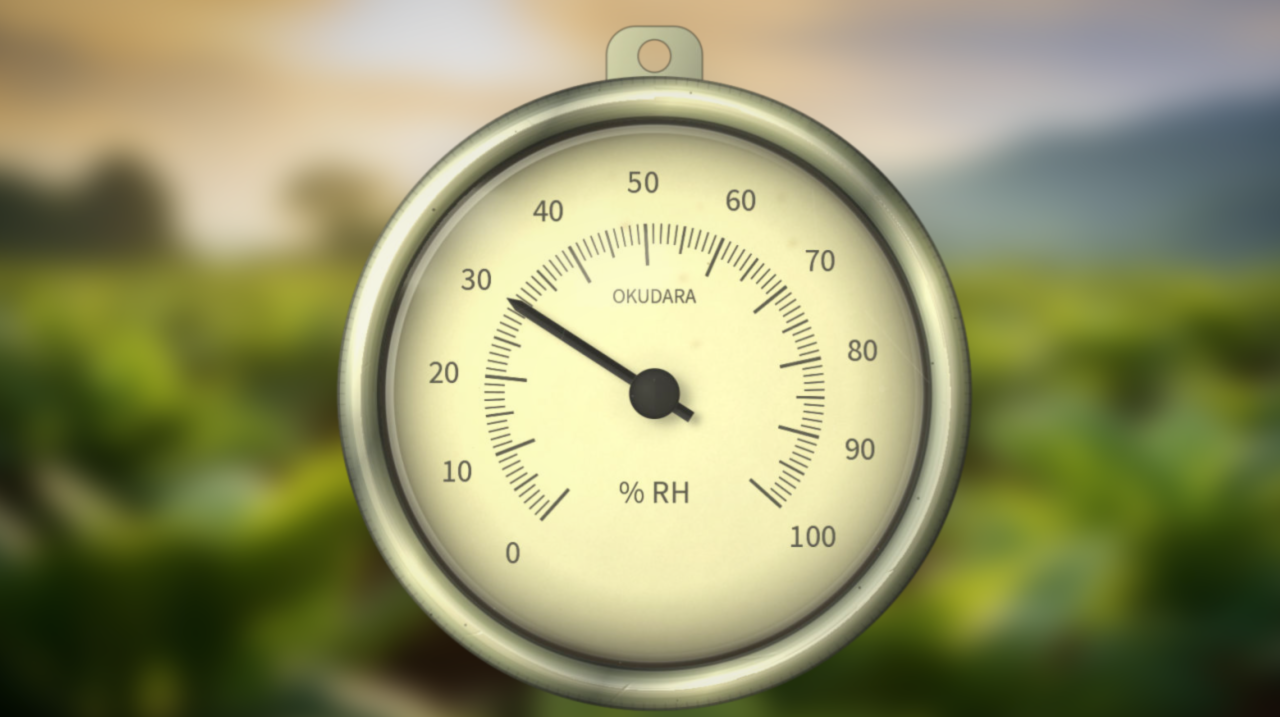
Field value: 30 %
